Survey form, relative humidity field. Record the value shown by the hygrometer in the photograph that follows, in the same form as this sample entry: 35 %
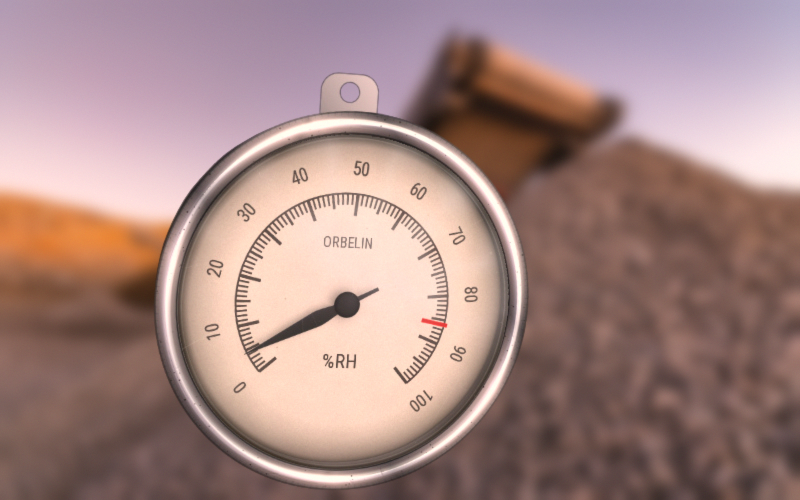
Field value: 5 %
